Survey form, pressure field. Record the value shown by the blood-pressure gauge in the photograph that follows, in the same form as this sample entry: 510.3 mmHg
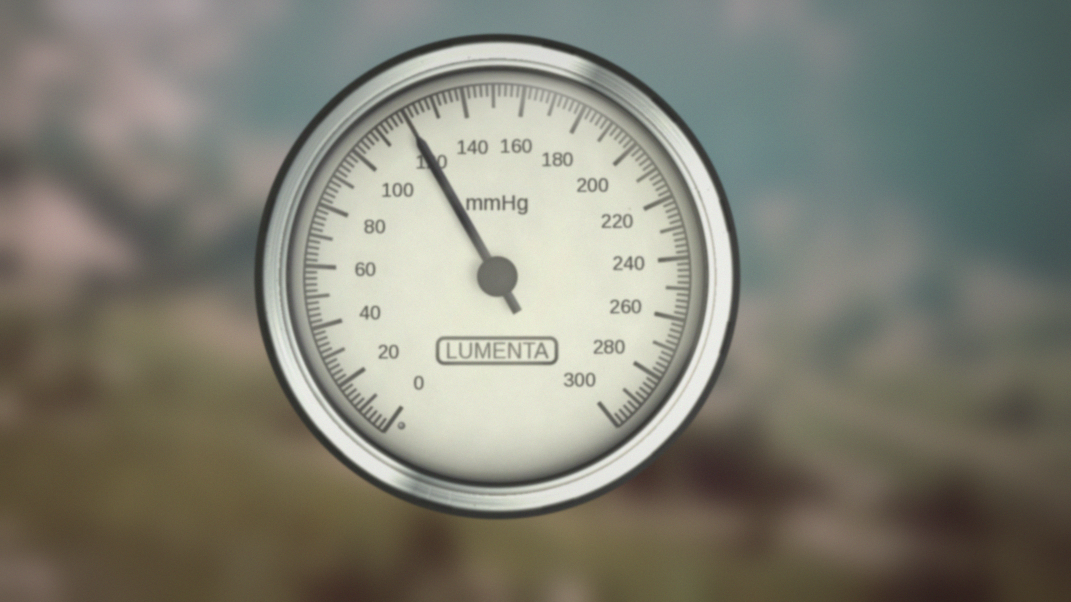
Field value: 120 mmHg
